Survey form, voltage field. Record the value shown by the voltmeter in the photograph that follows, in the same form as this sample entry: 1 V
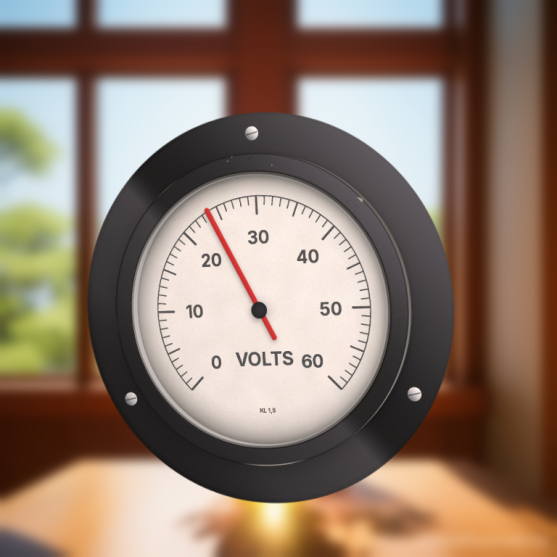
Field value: 24 V
